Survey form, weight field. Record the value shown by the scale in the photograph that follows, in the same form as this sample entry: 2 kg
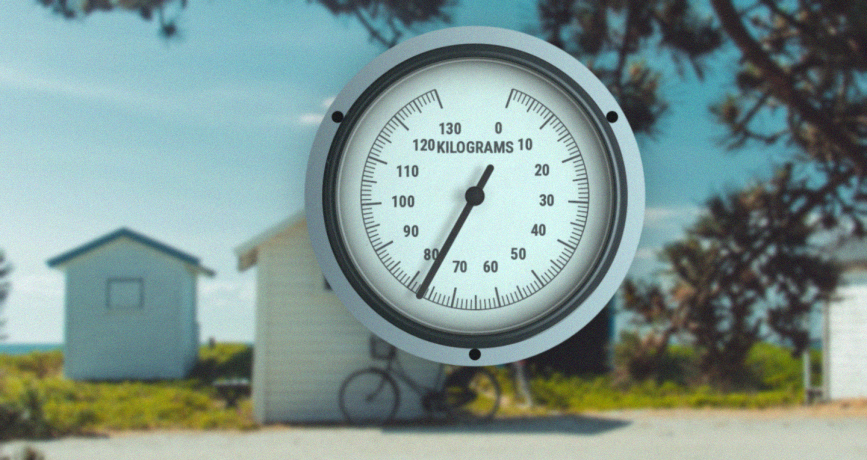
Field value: 77 kg
